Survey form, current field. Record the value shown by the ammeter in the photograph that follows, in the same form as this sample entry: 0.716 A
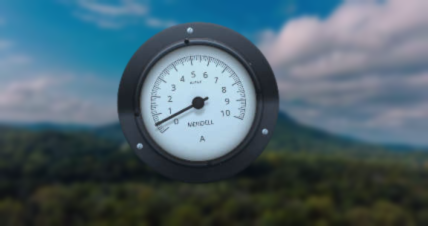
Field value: 0.5 A
